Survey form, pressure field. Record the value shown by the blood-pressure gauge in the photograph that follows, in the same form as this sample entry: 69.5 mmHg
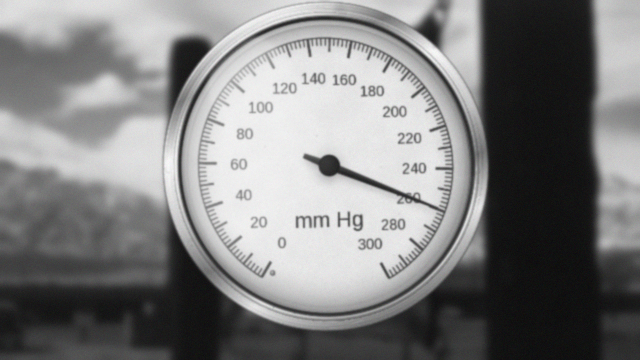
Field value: 260 mmHg
